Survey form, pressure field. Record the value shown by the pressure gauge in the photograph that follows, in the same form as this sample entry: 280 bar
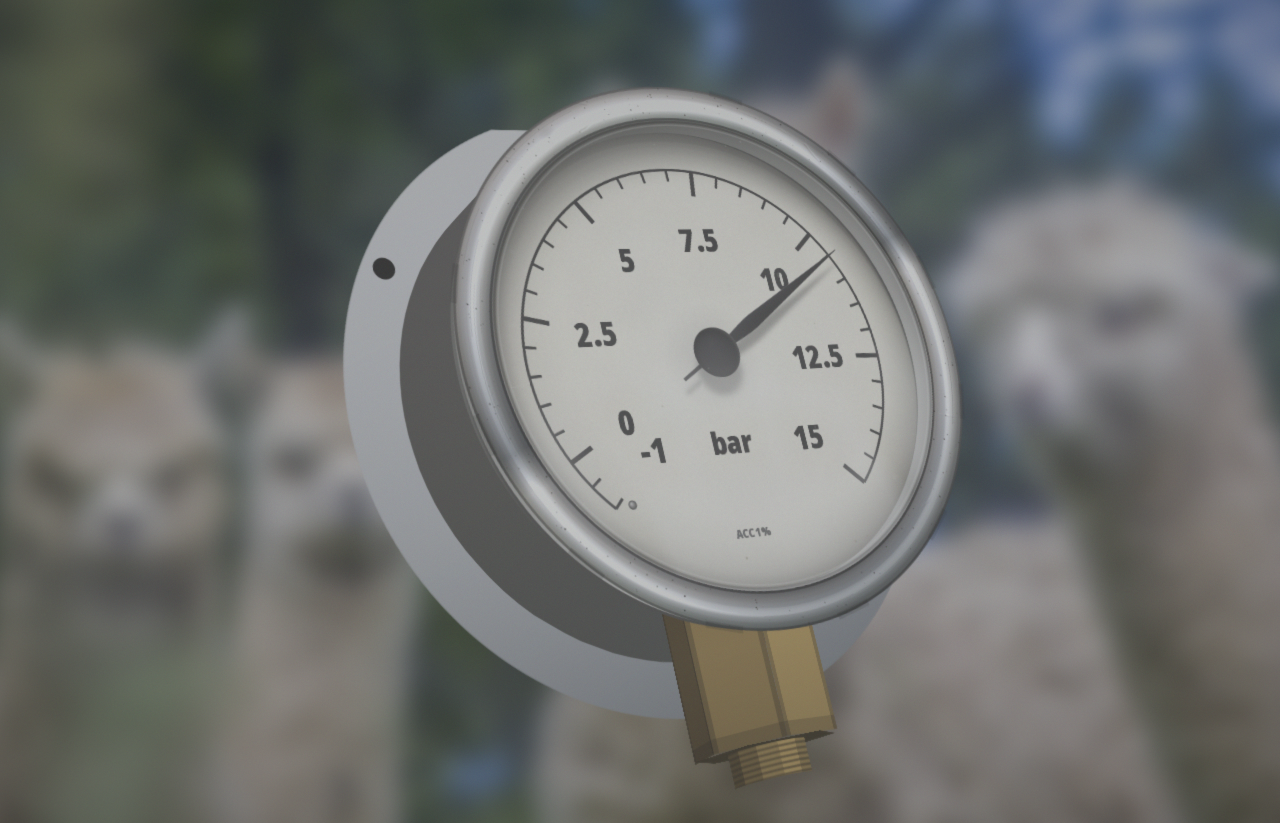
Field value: 10.5 bar
